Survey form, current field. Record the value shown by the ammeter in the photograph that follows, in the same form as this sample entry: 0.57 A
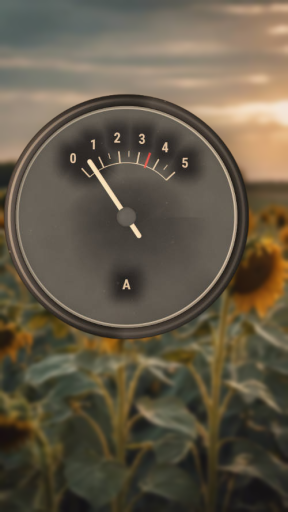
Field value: 0.5 A
